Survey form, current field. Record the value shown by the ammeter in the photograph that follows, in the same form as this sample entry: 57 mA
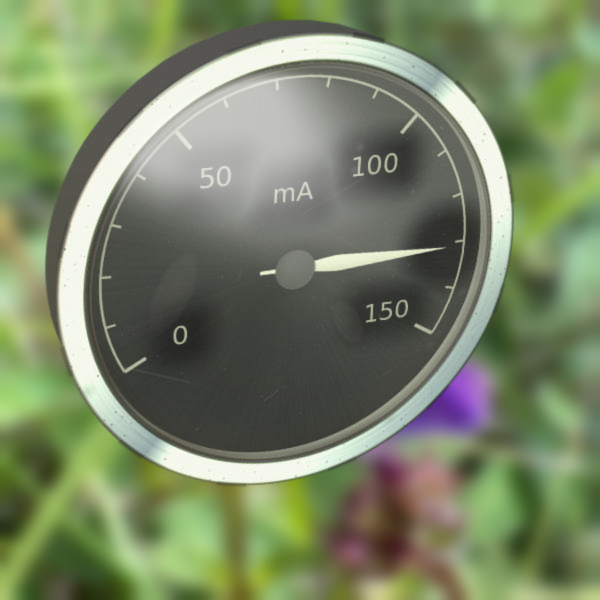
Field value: 130 mA
